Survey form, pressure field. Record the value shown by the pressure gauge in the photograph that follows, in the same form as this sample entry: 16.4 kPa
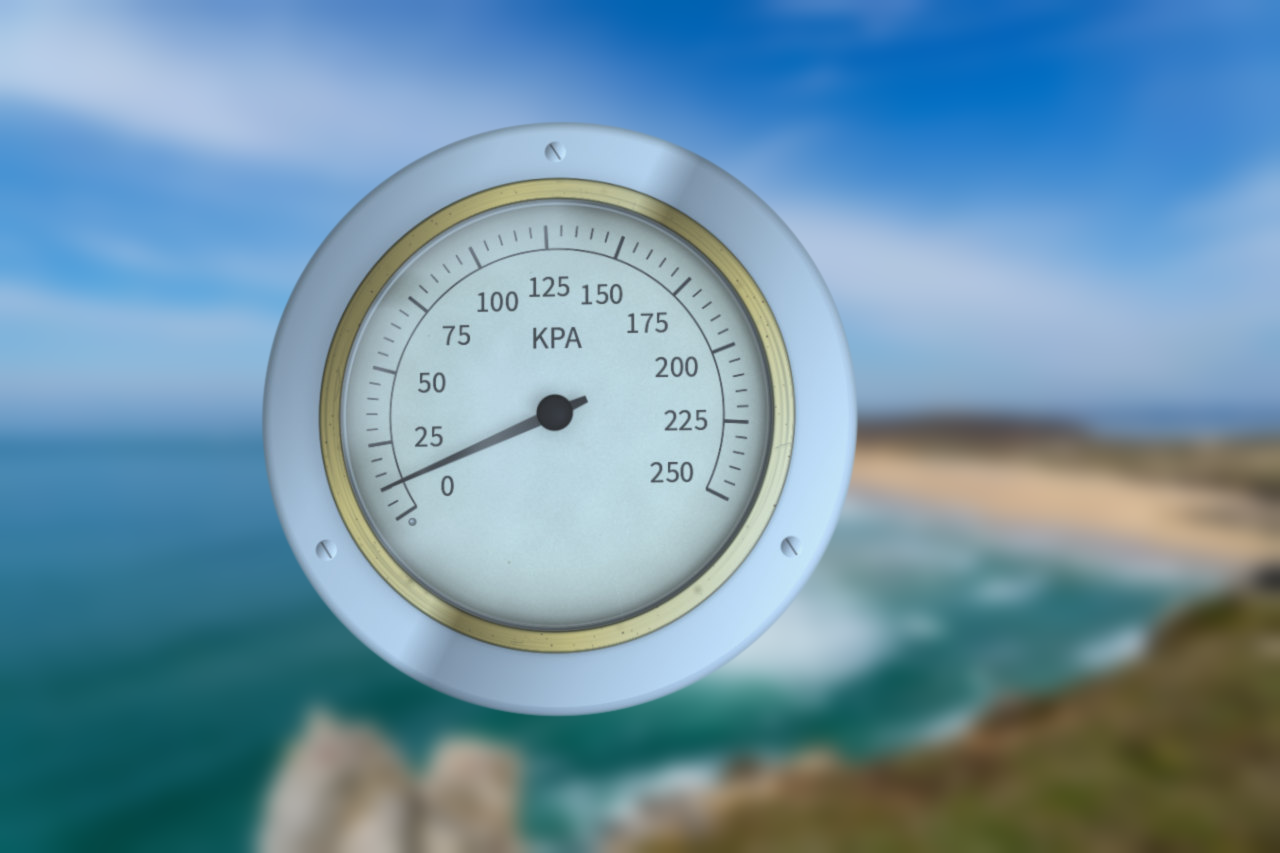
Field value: 10 kPa
